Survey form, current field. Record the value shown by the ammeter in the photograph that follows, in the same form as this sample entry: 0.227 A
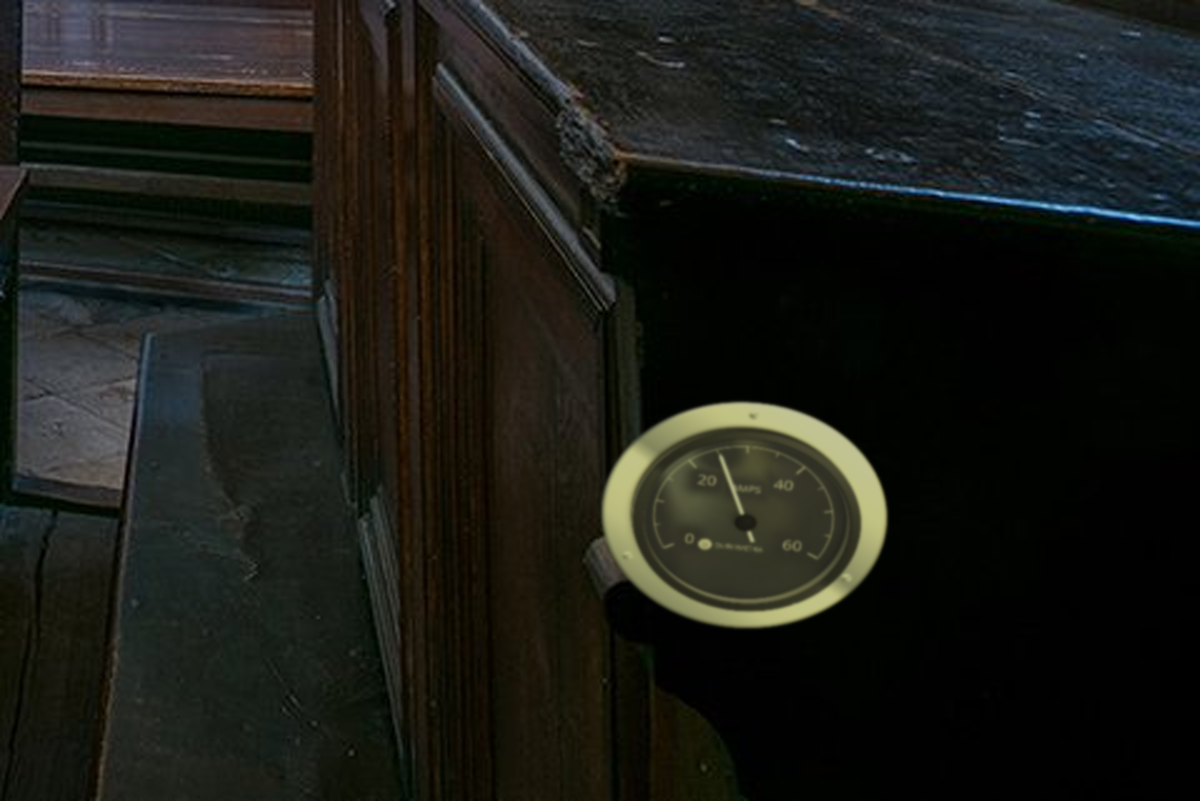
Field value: 25 A
